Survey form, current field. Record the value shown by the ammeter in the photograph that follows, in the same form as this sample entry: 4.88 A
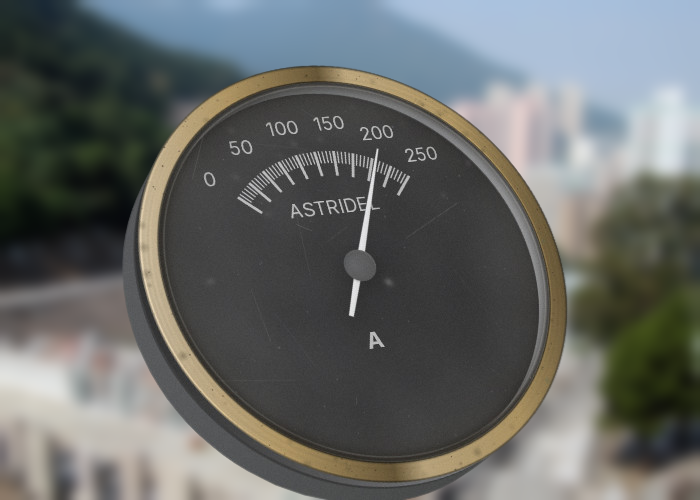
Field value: 200 A
